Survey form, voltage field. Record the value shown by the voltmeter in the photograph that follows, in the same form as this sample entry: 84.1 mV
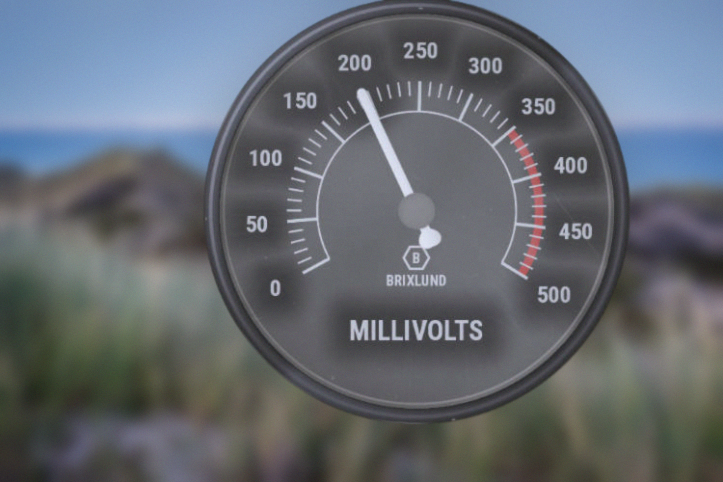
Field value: 195 mV
